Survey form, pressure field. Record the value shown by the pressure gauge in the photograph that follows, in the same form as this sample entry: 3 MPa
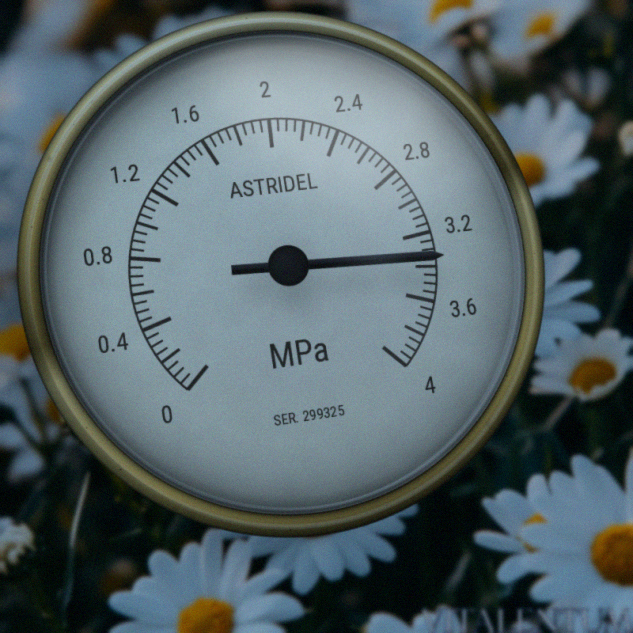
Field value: 3.35 MPa
